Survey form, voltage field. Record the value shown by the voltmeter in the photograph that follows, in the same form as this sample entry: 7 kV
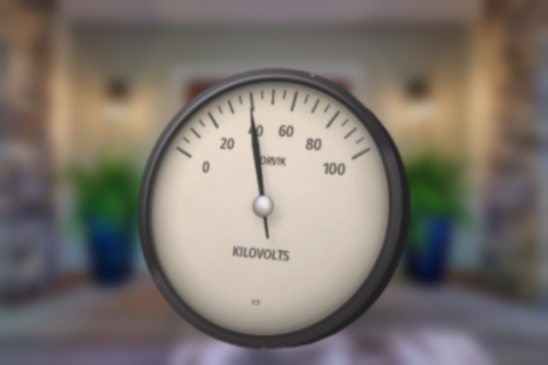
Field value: 40 kV
